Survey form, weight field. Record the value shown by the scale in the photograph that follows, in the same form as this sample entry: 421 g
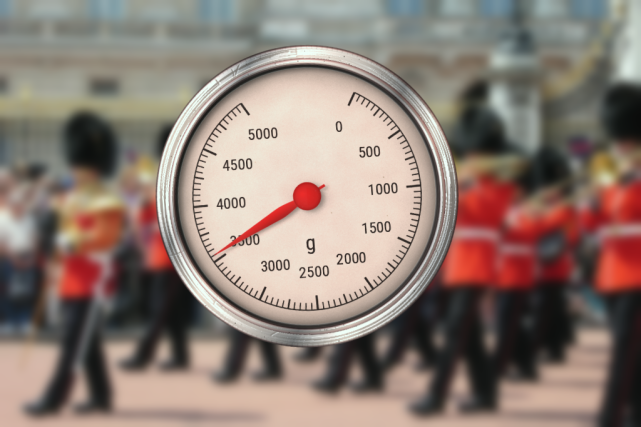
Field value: 3550 g
